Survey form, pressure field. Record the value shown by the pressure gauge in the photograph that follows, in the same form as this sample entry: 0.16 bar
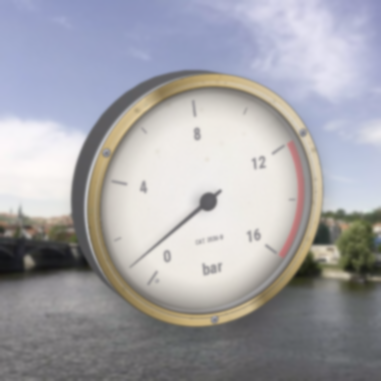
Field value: 1 bar
